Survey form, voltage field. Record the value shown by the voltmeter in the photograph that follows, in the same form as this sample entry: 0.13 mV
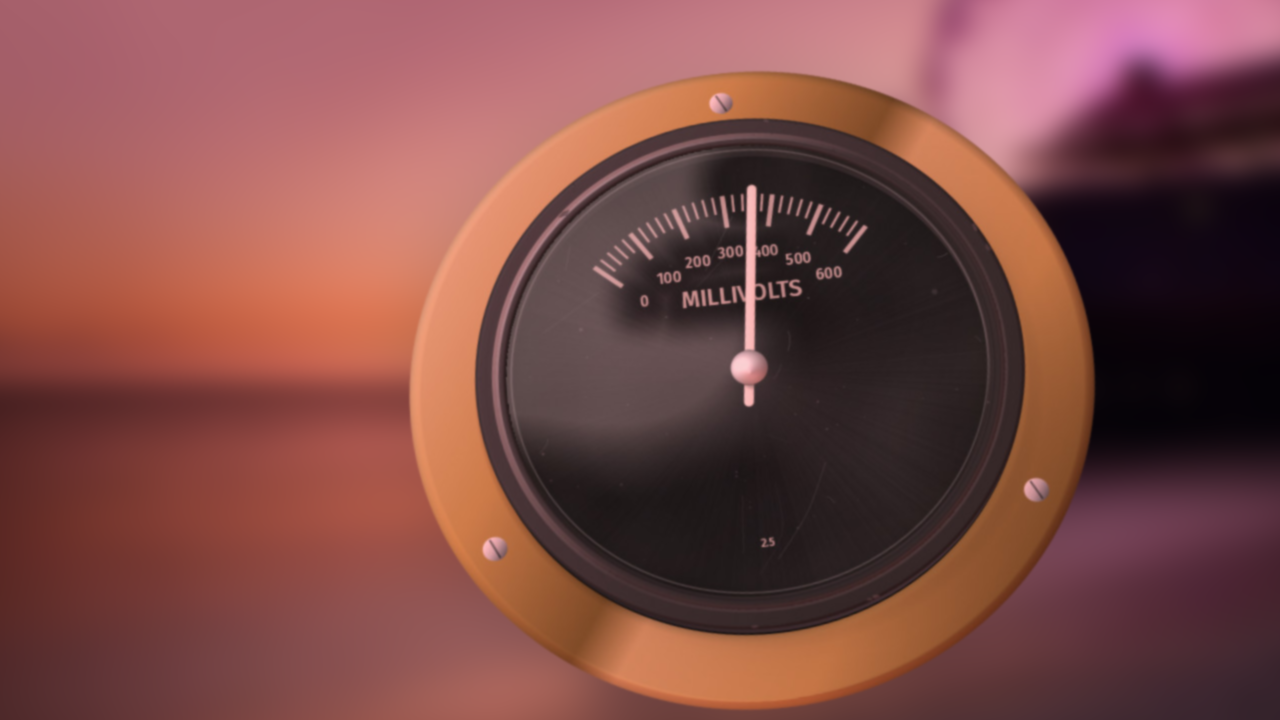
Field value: 360 mV
